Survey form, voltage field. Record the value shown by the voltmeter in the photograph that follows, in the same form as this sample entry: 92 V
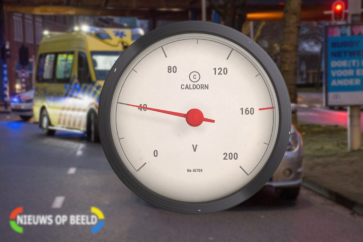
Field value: 40 V
